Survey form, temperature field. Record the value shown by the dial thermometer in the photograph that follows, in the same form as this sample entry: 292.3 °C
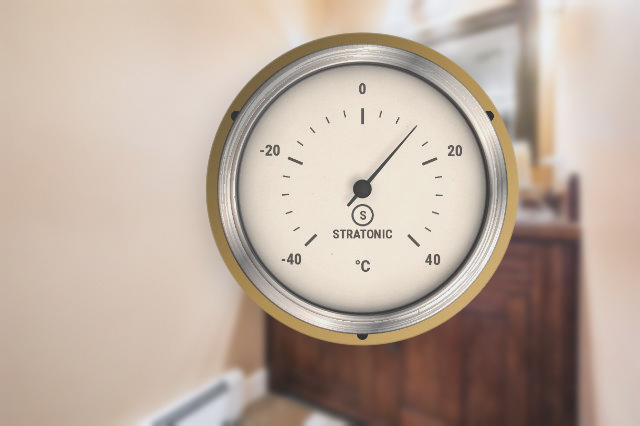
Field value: 12 °C
